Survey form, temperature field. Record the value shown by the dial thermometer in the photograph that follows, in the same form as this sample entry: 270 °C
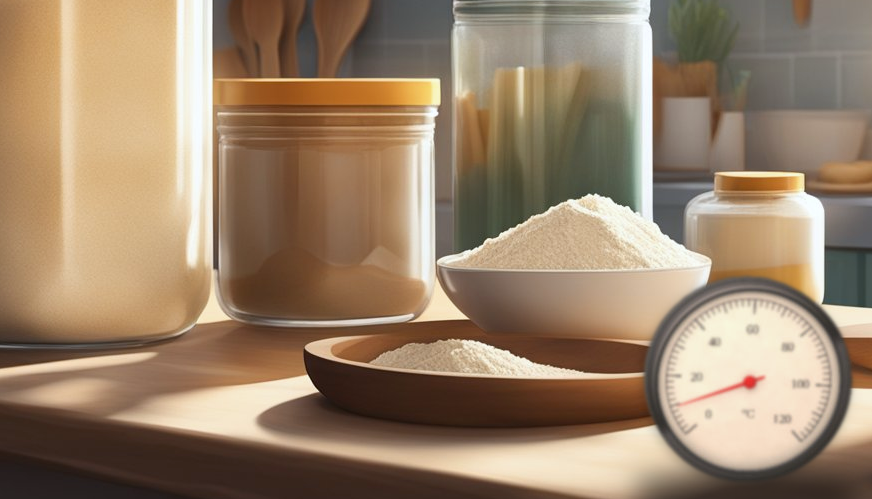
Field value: 10 °C
